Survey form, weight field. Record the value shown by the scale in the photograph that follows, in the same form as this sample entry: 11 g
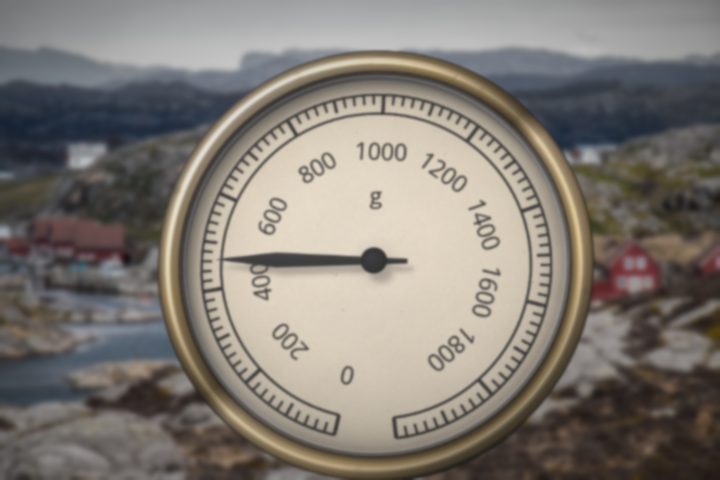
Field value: 460 g
